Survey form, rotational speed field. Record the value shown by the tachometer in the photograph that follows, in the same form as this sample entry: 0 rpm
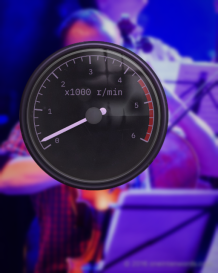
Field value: 200 rpm
